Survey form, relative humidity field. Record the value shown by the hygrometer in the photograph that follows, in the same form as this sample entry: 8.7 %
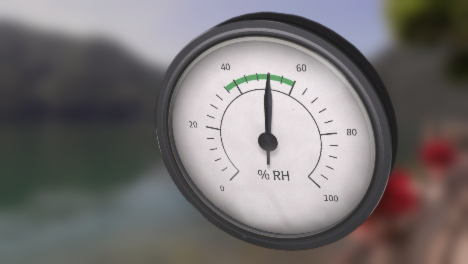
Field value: 52 %
